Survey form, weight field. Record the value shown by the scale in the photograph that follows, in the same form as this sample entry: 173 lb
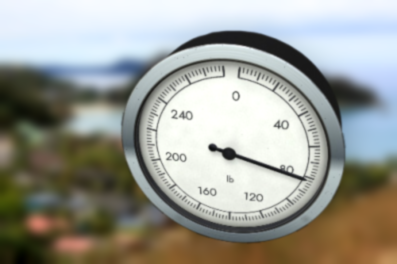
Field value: 80 lb
